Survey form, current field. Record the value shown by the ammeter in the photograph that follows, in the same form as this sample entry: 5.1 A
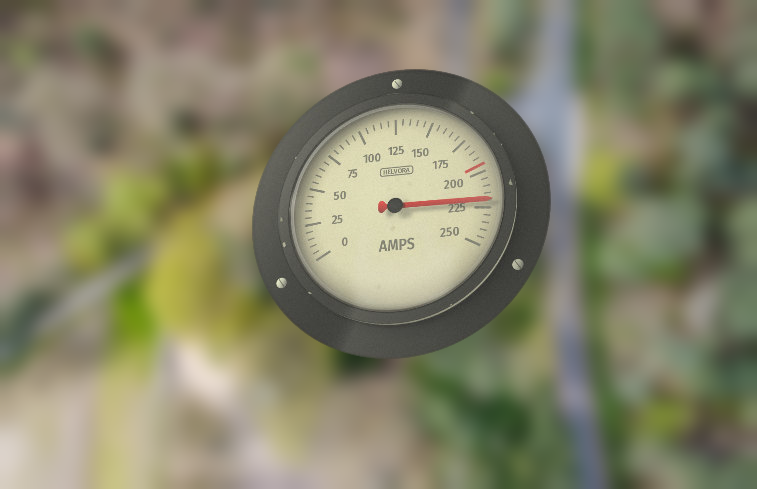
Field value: 220 A
